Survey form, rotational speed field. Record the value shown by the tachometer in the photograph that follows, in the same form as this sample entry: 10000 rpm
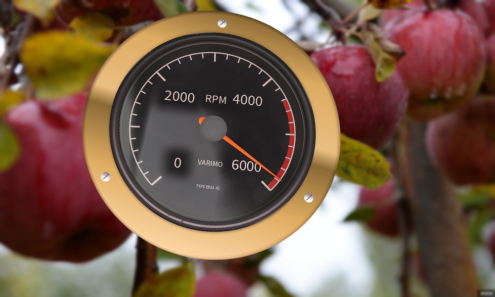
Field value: 5800 rpm
